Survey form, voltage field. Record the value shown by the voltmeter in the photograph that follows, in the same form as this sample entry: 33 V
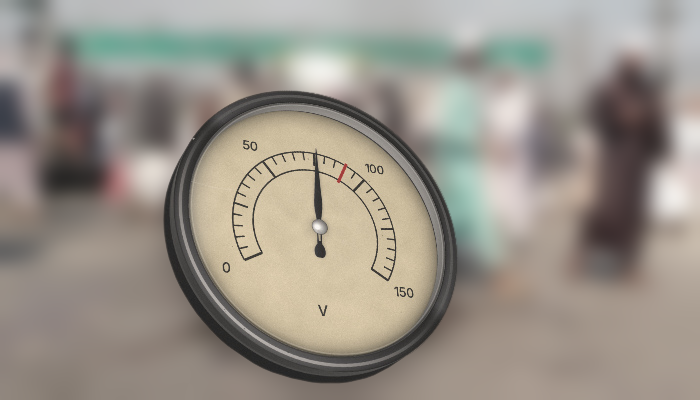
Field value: 75 V
